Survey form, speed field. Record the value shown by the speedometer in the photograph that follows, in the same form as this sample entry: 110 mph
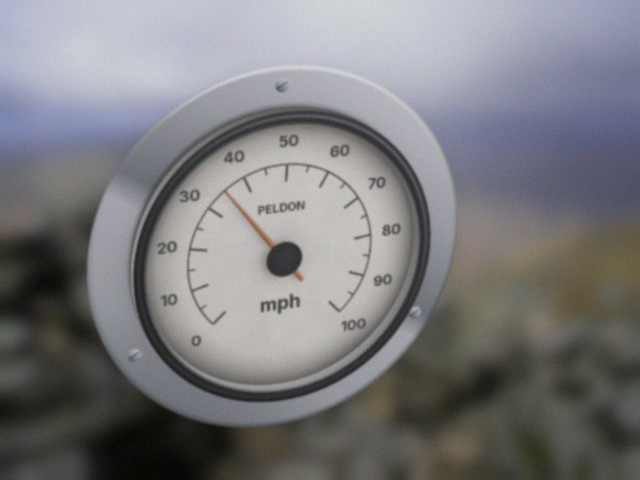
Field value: 35 mph
